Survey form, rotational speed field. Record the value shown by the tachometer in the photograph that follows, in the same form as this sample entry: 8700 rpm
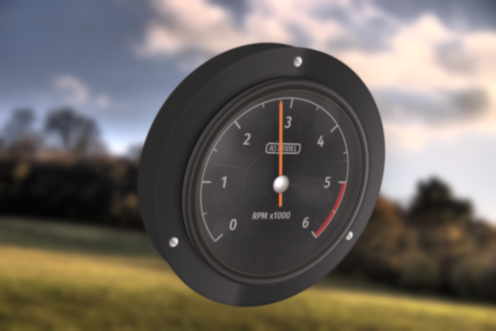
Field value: 2750 rpm
